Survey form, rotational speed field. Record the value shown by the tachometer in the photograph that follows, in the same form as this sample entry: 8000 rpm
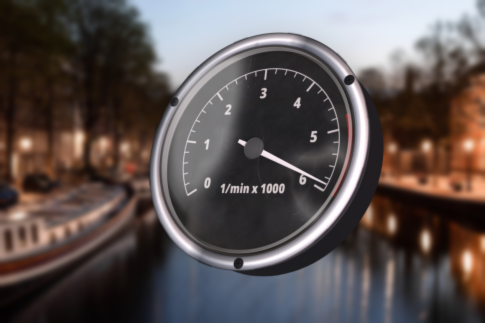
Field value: 5900 rpm
